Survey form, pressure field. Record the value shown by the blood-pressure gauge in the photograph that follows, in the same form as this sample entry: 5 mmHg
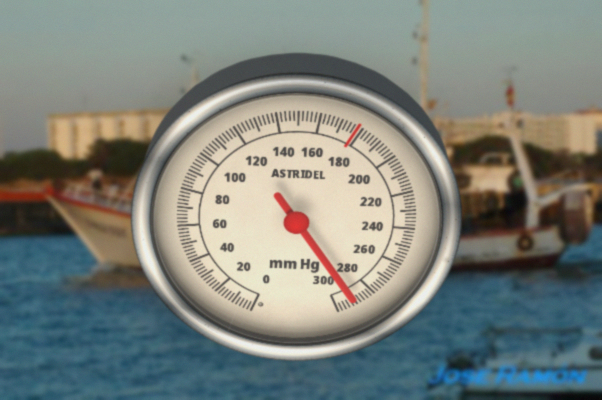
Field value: 290 mmHg
